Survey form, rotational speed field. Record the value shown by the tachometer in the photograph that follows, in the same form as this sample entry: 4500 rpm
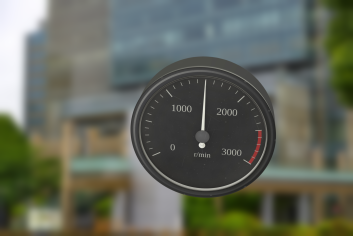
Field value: 1500 rpm
